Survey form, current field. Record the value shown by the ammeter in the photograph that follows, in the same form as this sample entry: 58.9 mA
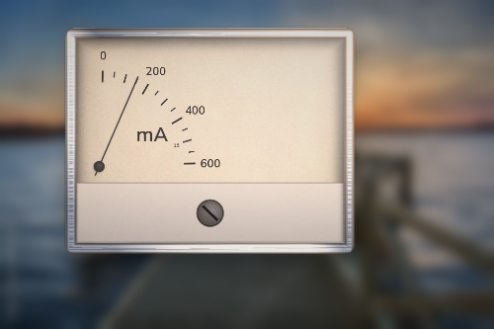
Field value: 150 mA
